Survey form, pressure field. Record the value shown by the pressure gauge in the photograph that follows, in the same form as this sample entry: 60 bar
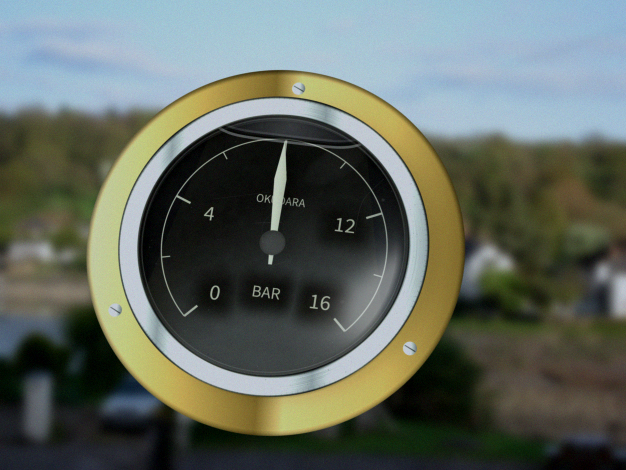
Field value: 8 bar
